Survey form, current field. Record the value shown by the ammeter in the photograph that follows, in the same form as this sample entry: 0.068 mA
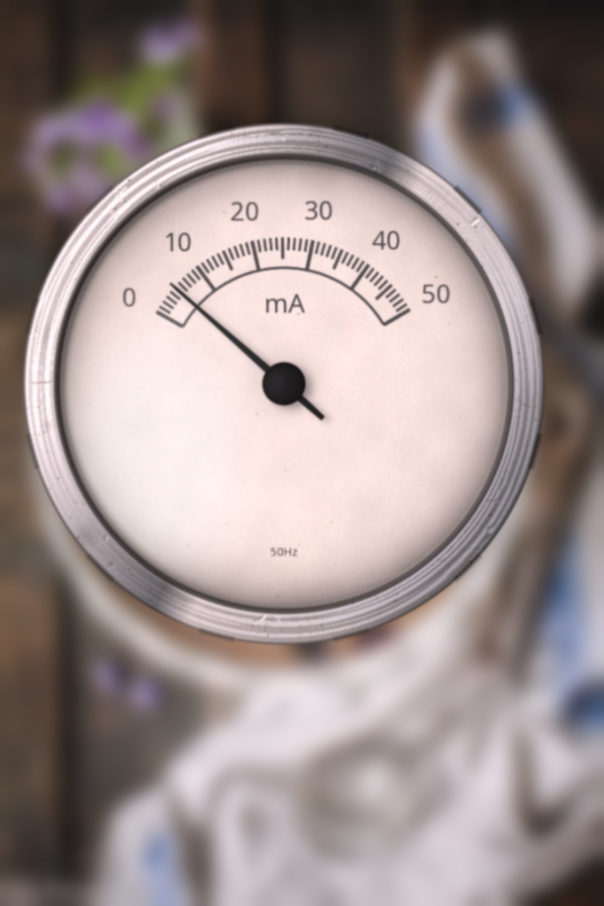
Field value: 5 mA
